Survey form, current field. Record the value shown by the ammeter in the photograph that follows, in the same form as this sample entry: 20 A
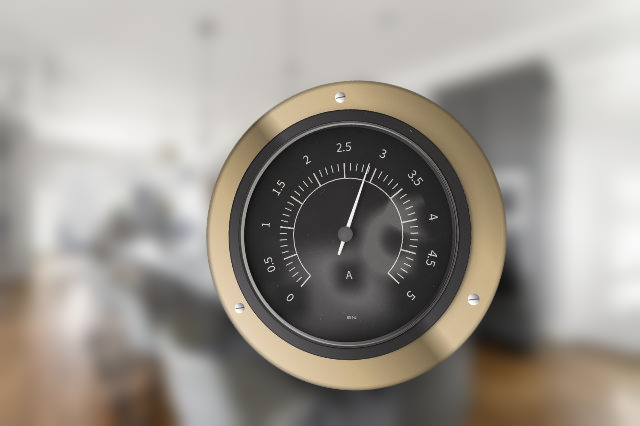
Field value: 2.9 A
